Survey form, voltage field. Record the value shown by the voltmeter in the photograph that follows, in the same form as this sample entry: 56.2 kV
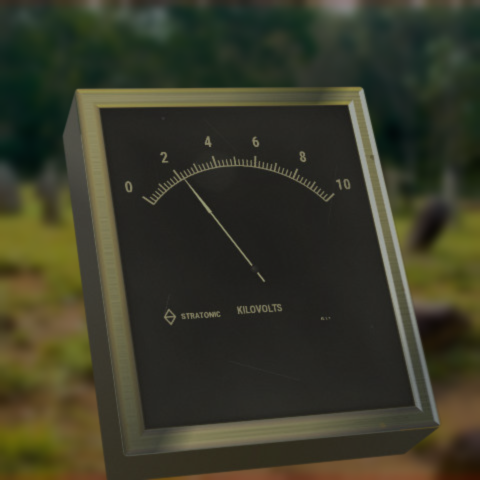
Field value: 2 kV
